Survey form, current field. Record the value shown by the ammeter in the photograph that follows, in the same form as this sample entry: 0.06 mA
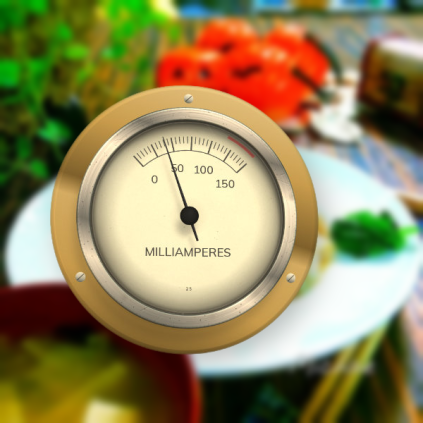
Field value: 40 mA
